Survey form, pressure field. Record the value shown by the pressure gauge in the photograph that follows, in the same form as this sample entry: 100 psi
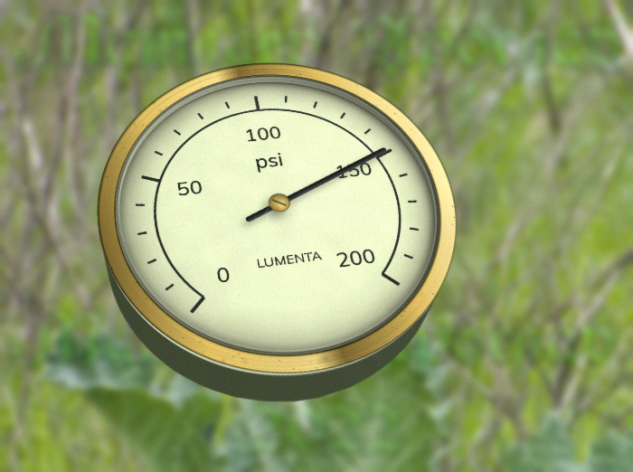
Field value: 150 psi
